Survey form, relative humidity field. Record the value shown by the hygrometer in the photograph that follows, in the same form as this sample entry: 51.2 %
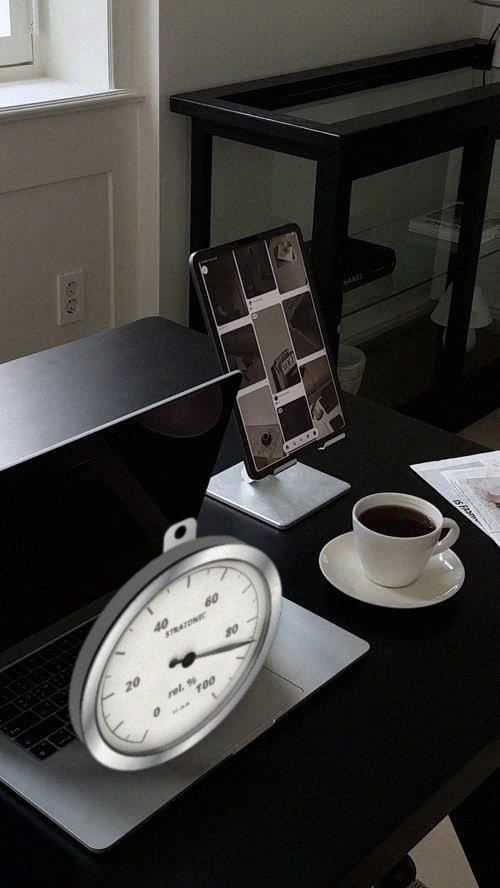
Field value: 85 %
